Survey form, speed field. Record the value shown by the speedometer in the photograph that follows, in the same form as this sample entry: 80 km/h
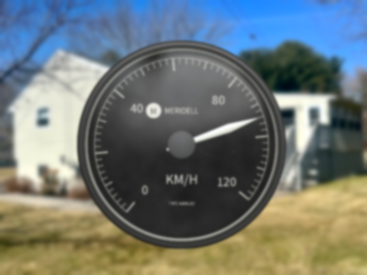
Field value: 94 km/h
